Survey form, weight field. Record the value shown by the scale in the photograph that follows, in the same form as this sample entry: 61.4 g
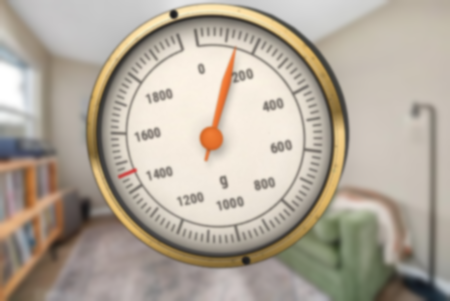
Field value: 140 g
